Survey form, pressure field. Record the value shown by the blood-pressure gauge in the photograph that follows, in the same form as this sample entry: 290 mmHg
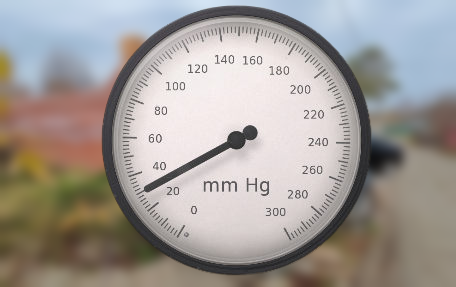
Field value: 30 mmHg
